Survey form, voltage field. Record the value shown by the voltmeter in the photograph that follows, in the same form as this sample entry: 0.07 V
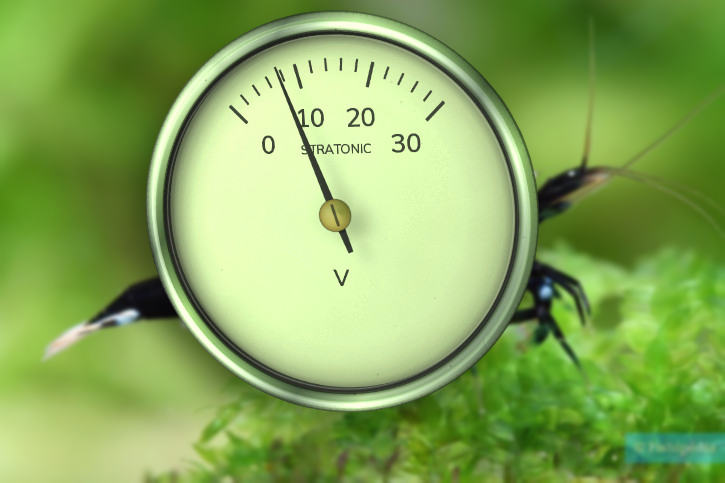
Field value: 8 V
